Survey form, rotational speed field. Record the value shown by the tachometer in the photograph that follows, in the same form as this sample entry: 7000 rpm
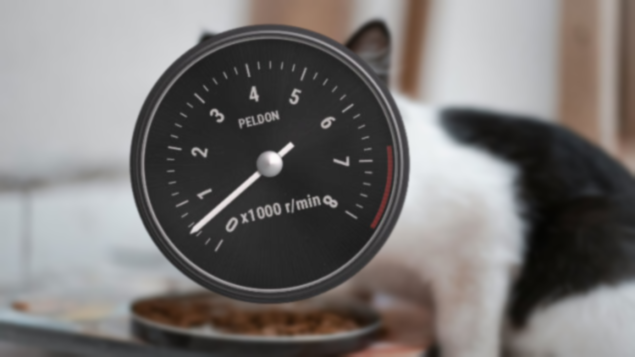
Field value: 500 rpm
